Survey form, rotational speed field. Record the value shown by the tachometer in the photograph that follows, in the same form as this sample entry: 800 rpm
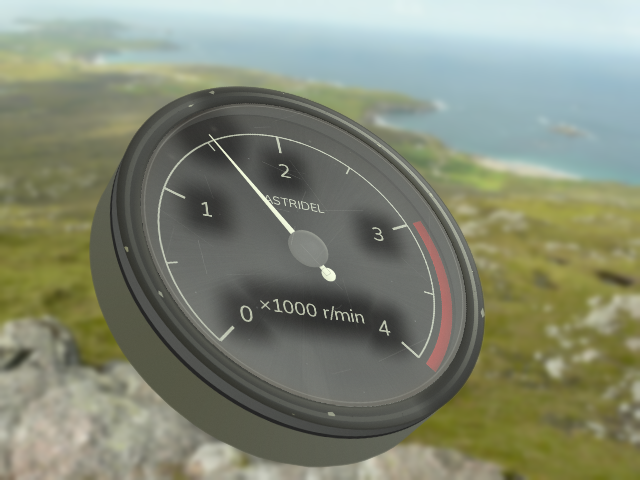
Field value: 1500 rpm
